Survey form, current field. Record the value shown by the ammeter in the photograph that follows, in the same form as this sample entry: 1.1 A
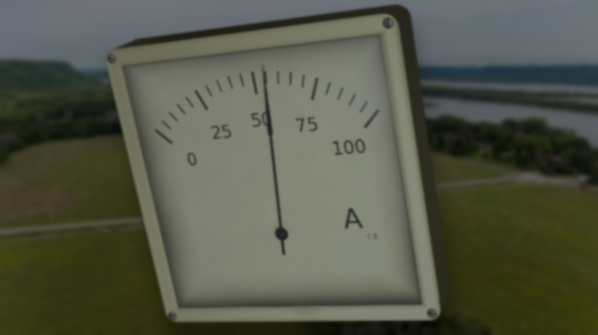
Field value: 55 A
